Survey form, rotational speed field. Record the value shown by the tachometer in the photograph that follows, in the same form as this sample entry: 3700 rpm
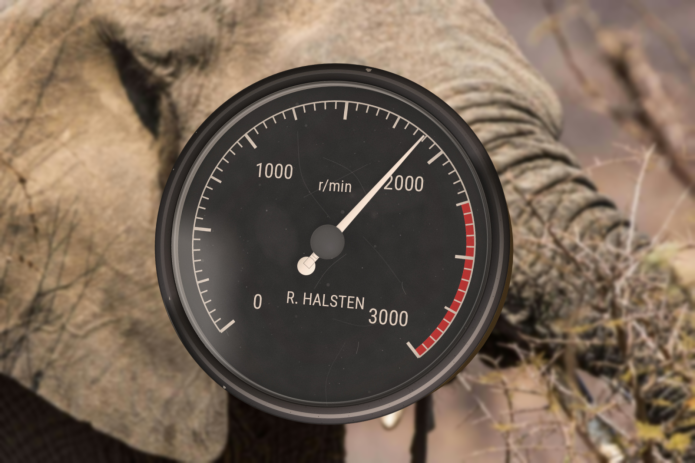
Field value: 1900 rpm
